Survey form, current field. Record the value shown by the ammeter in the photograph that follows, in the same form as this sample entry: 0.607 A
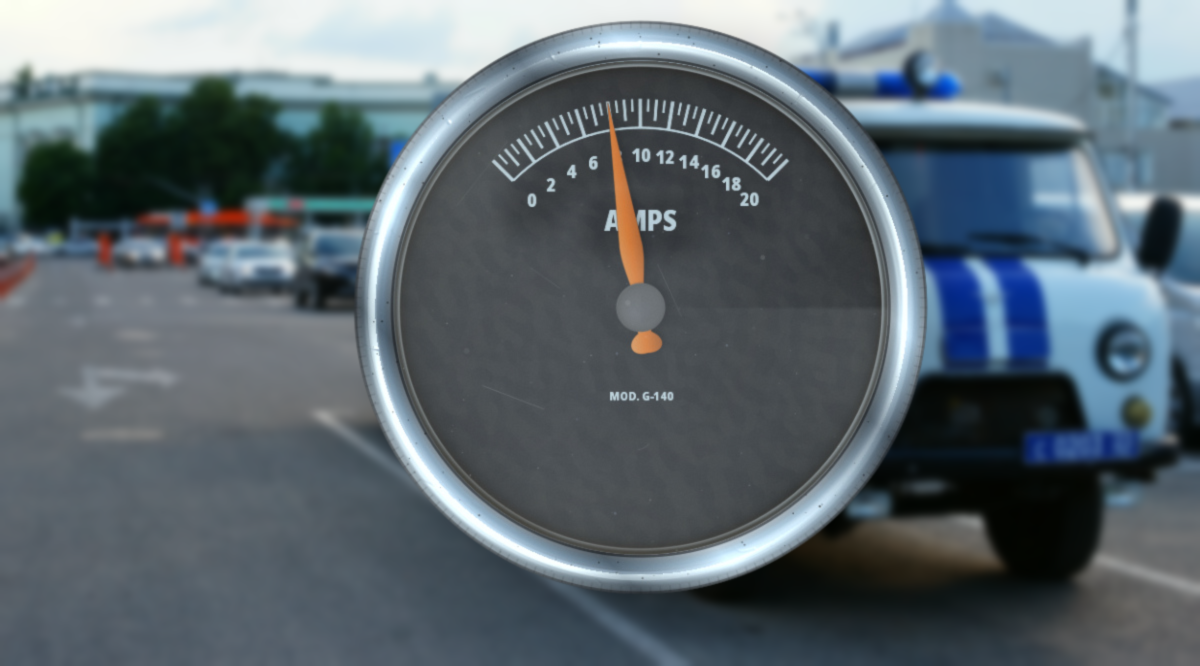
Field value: 8 A
